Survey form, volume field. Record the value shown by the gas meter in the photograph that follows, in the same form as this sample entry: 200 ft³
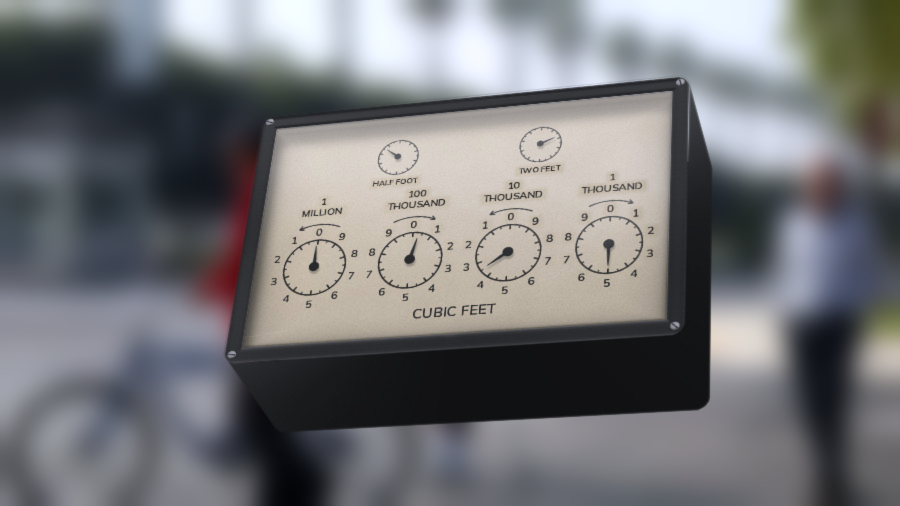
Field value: 3500 ft³
